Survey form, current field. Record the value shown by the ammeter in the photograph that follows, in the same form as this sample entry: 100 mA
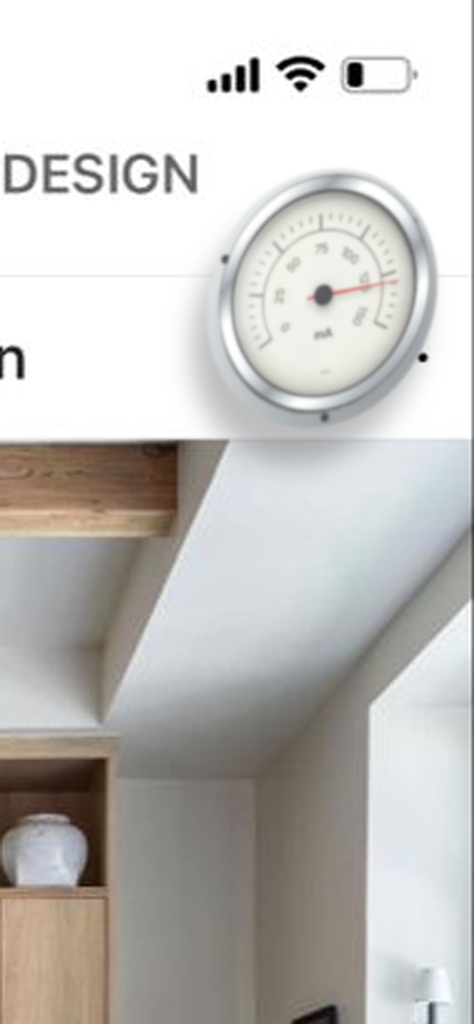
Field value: 130 mA
